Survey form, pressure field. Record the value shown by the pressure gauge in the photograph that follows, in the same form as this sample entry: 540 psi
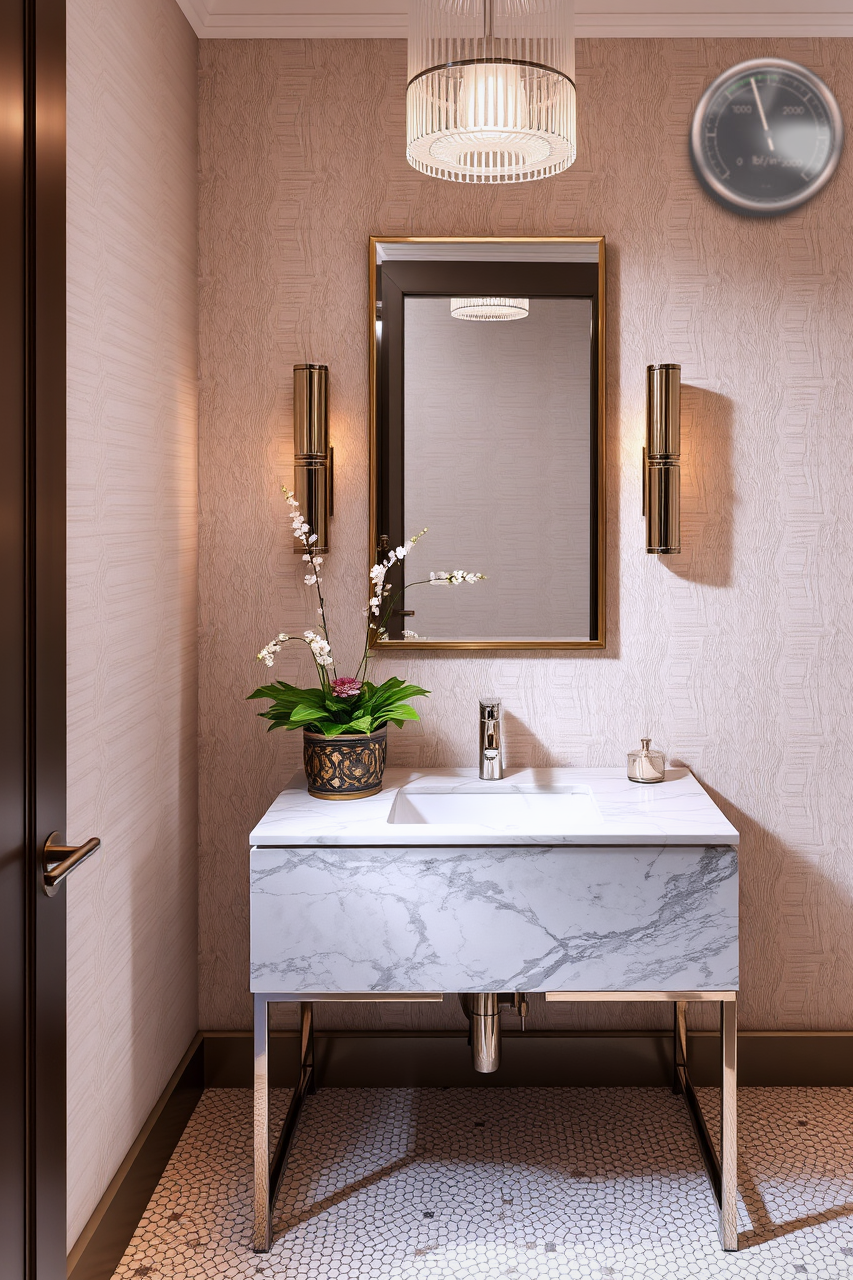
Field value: 1300 psi
